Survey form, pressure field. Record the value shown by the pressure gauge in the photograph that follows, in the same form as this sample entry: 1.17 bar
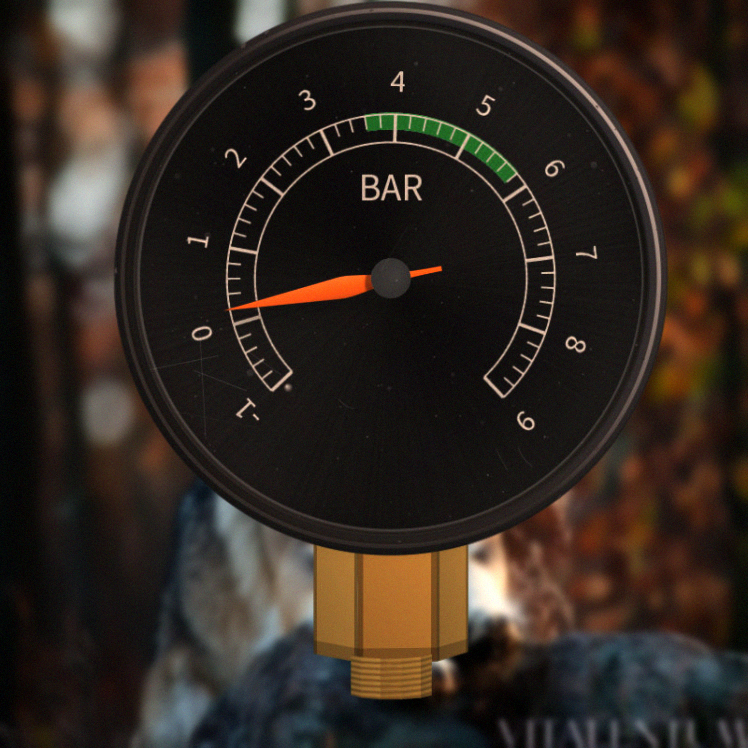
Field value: 0.2 bar
